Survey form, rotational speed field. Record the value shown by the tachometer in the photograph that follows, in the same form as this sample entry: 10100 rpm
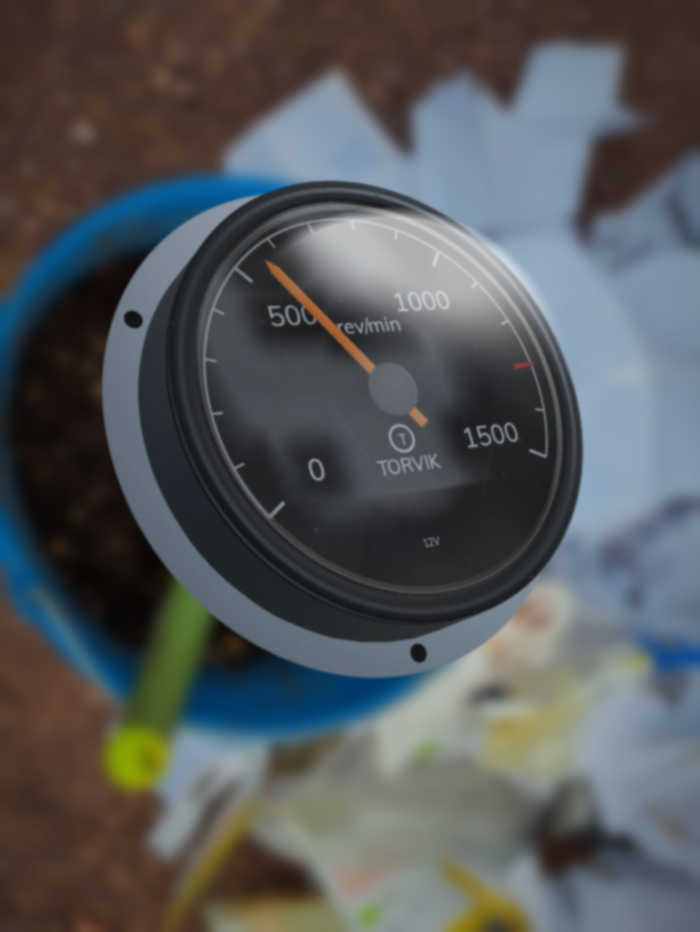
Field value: 550 rpm
